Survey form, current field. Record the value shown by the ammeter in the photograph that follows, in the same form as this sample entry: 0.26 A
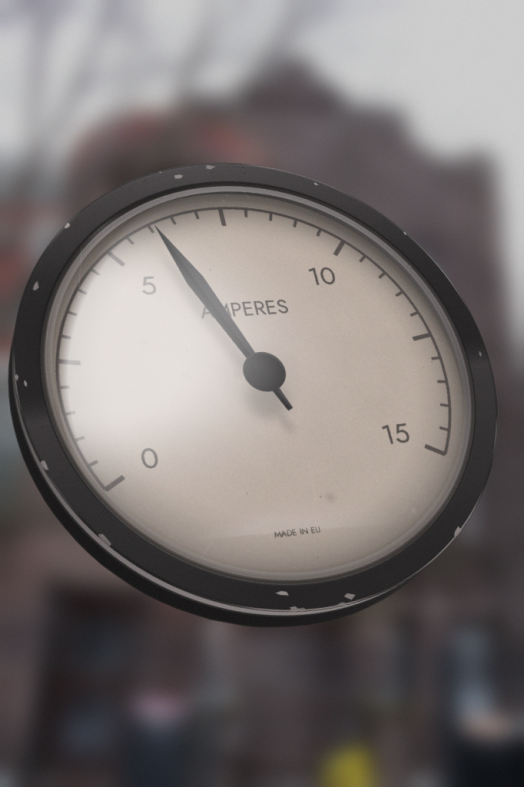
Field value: 6 A
